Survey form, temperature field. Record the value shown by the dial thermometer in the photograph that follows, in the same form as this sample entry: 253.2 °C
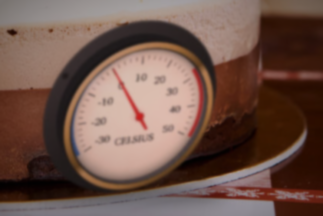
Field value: 0 °C
